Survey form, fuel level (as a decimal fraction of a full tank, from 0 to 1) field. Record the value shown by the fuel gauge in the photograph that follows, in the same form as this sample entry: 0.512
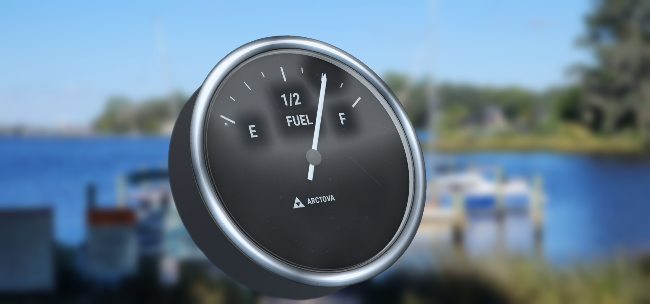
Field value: 0.75
